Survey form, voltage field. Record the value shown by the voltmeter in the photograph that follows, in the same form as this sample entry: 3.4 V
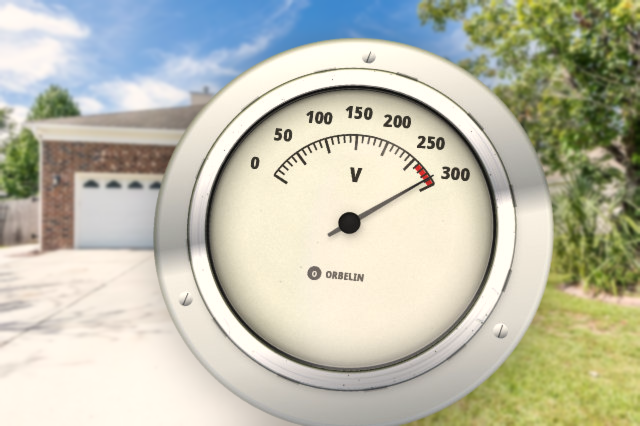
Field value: 290 V
